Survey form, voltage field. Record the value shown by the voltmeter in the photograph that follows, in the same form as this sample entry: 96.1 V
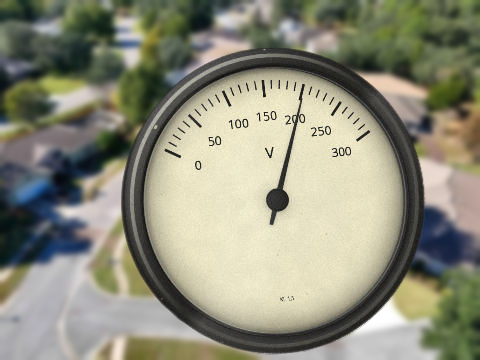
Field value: 200 V
